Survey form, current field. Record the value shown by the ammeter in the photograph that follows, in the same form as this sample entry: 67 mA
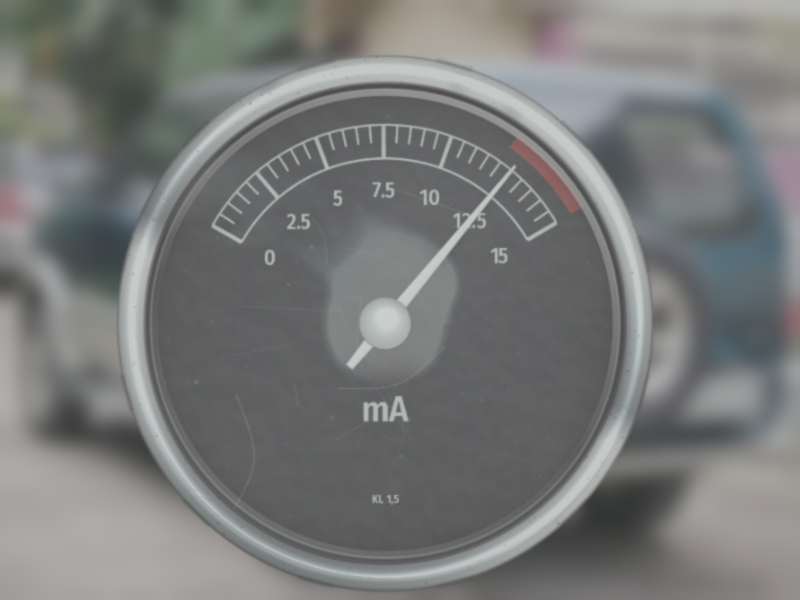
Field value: 12.5 mA
